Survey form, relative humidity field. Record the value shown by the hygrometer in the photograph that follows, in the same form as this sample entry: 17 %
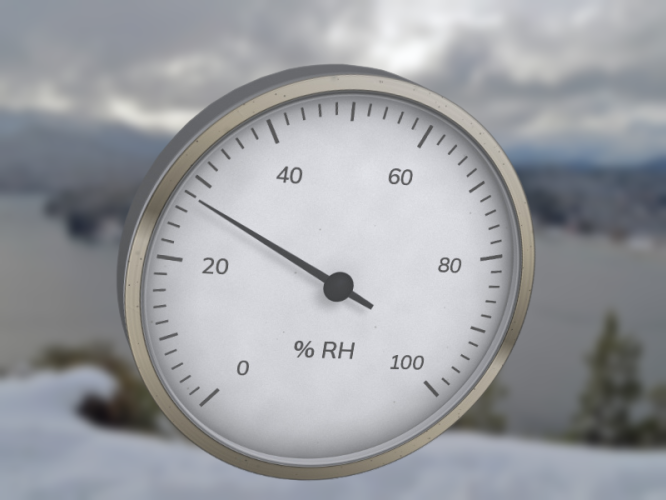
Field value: 28 %
